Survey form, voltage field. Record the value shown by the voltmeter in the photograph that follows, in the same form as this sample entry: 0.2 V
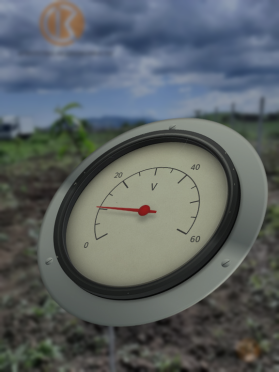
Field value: 10 V
